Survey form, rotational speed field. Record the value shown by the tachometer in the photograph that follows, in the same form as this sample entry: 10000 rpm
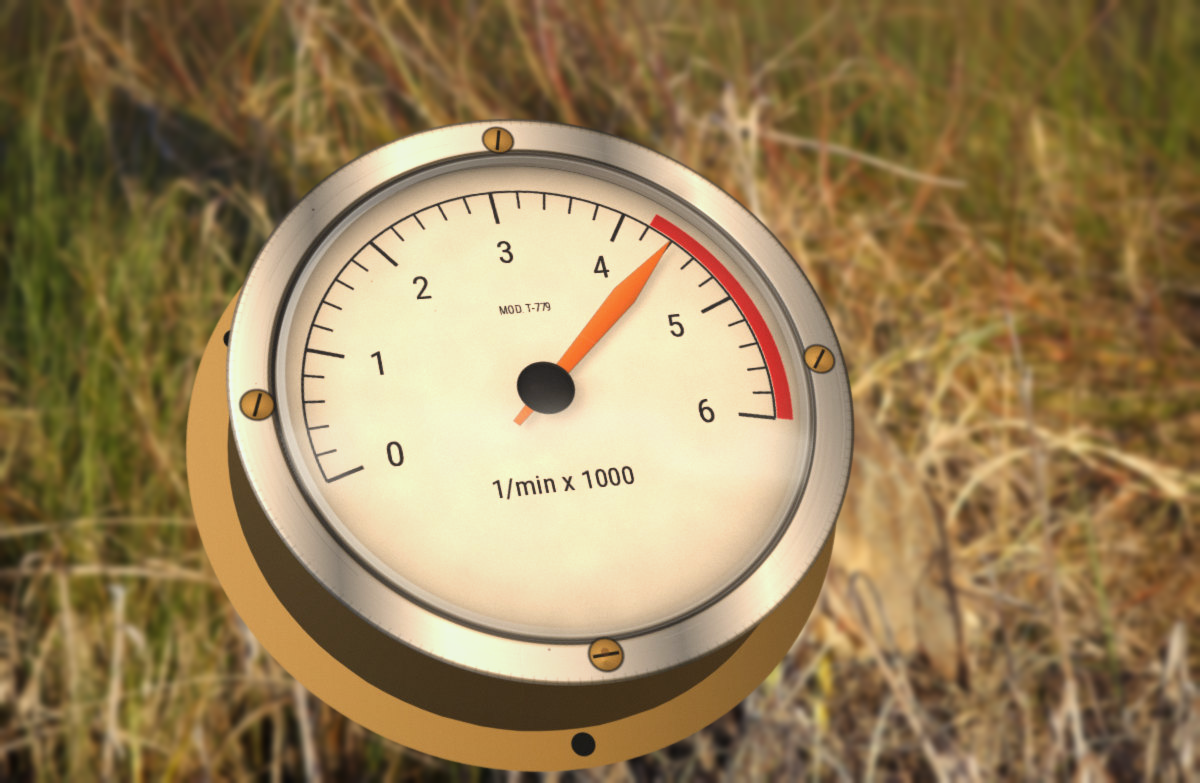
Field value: 4400 rpm
